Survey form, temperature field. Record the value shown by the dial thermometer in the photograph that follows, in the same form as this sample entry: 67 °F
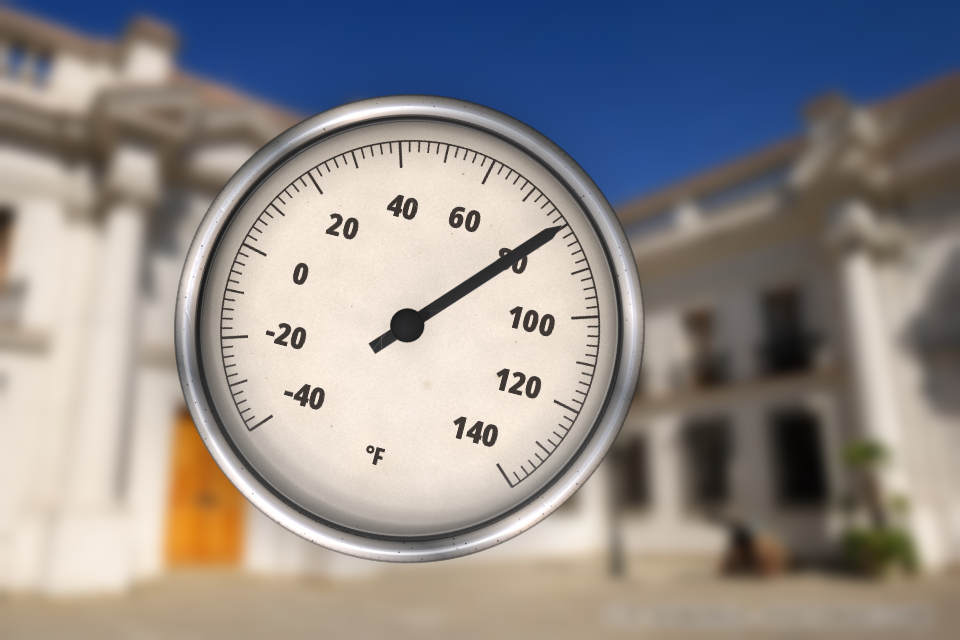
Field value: 80 °F
